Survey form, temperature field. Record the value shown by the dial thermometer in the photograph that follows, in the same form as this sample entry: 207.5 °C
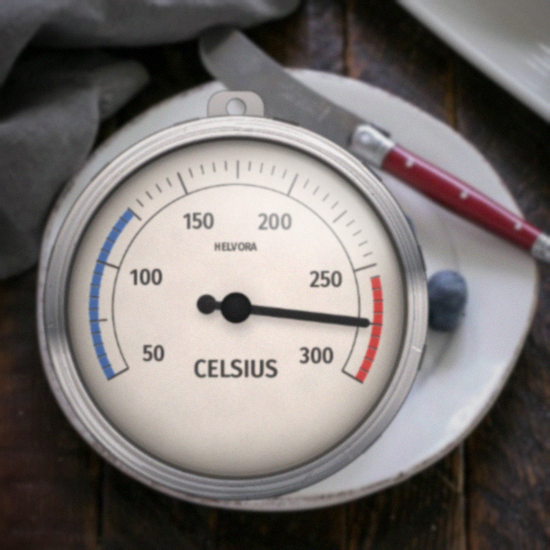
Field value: 275 °C
